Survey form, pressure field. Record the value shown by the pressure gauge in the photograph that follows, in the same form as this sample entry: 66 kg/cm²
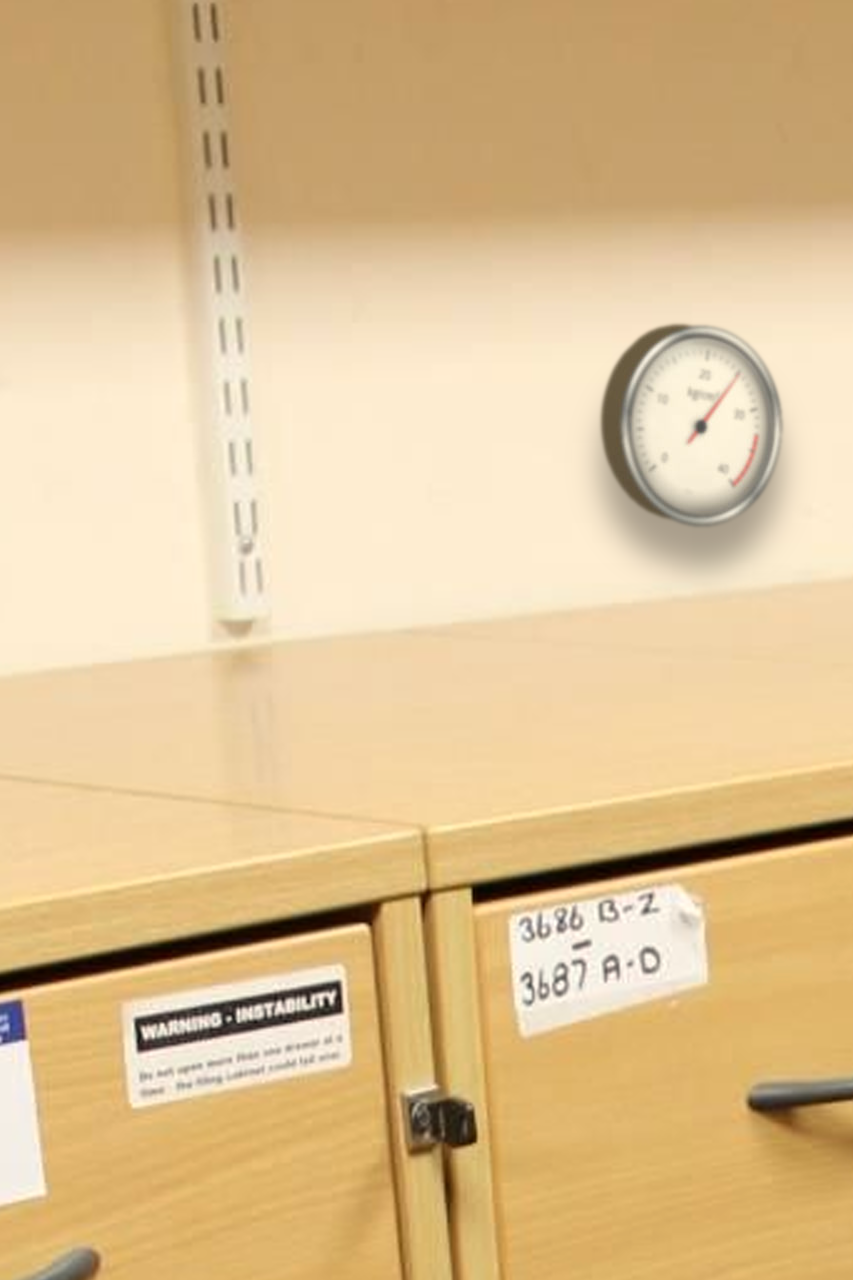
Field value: 25 kg/cm²
